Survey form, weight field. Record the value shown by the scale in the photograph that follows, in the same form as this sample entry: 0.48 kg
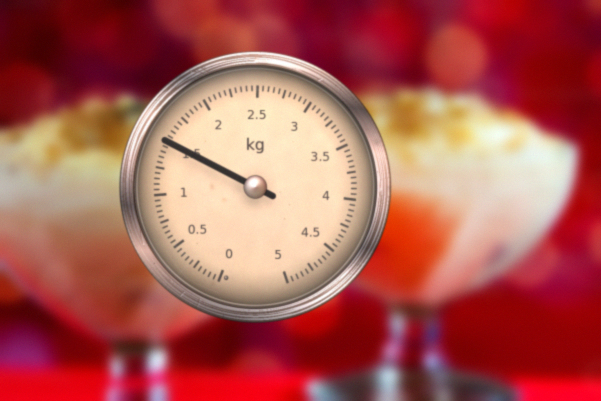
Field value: 1.5 kg
